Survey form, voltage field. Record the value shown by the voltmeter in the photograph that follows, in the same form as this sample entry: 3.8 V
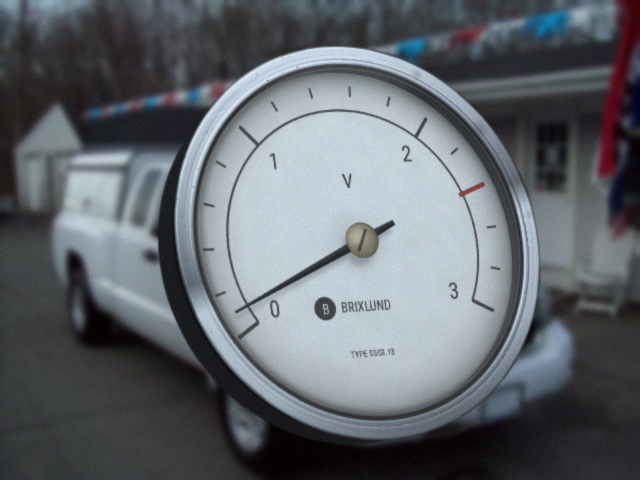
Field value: 0.1 V
